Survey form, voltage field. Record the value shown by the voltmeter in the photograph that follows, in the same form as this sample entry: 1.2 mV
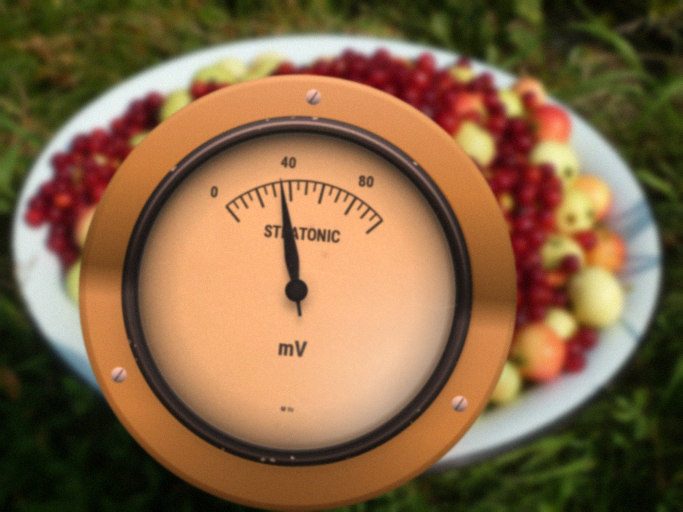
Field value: 35 mV
